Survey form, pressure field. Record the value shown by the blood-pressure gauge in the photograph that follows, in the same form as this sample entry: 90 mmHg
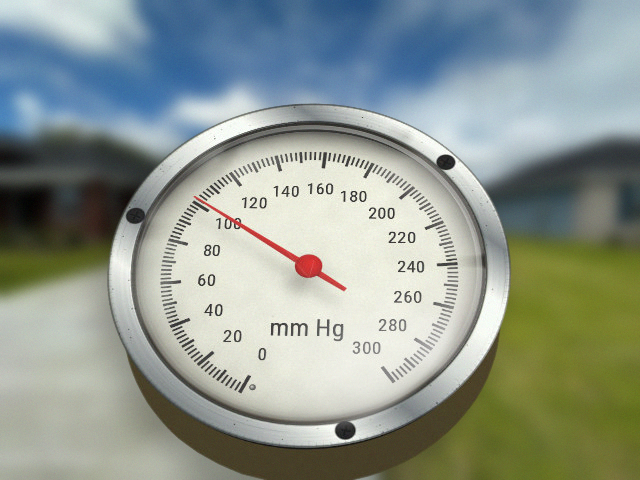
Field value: 100 mmHg
